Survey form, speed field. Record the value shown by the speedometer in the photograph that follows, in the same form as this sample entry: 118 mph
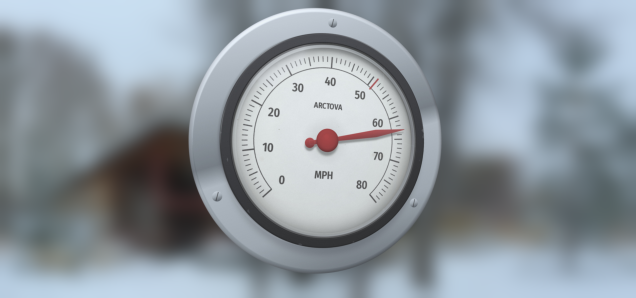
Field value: 63 mph
